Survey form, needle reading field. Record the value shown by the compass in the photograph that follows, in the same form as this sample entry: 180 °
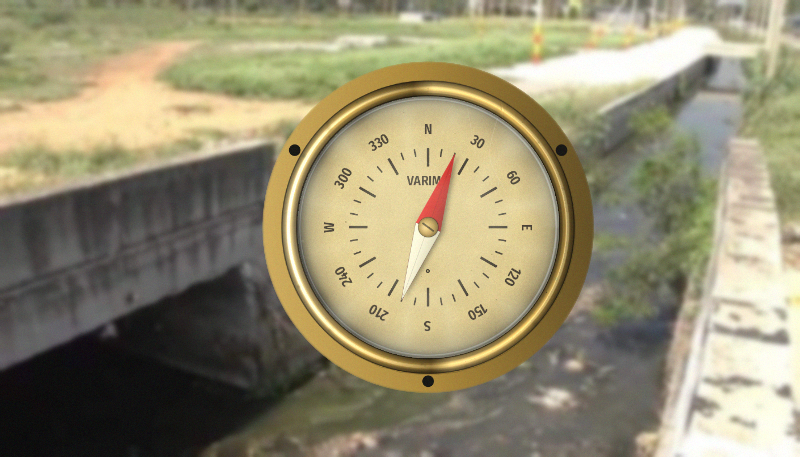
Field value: 20 °
